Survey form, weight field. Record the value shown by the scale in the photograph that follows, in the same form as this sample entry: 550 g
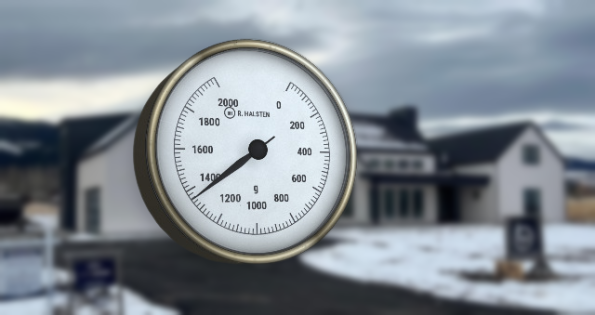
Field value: 1360 g
